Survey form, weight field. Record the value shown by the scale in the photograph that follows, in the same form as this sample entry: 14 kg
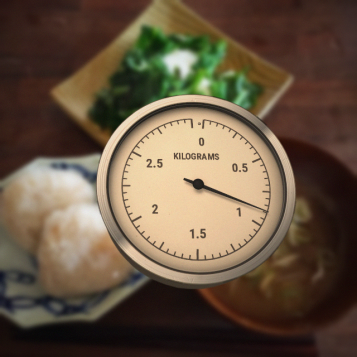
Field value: 0.9 kg
